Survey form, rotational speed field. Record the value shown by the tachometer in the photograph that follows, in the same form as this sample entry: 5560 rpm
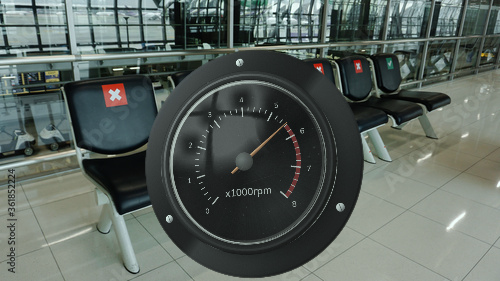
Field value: 5600 rpm
